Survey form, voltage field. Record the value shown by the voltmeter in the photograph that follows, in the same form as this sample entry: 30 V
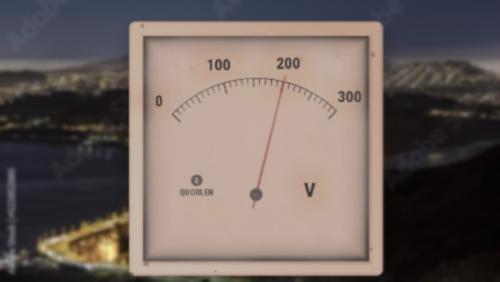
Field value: 200 V
